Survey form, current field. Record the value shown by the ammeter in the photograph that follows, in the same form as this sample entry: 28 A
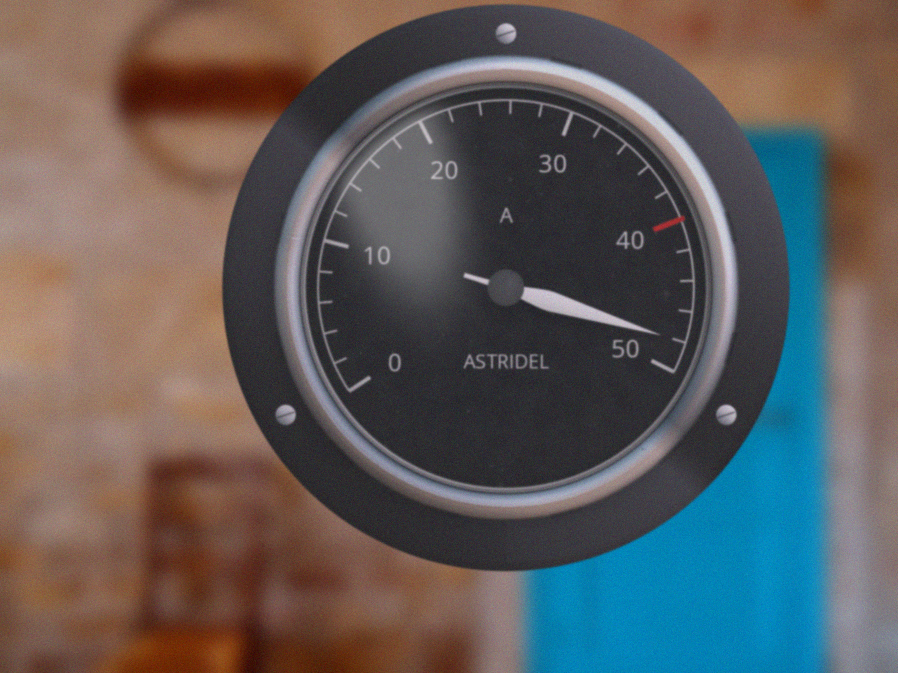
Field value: 48 A
